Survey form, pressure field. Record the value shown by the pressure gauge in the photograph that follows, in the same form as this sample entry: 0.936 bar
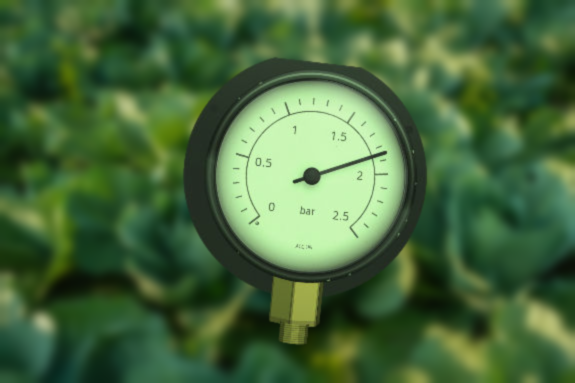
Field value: 1.85 bar
